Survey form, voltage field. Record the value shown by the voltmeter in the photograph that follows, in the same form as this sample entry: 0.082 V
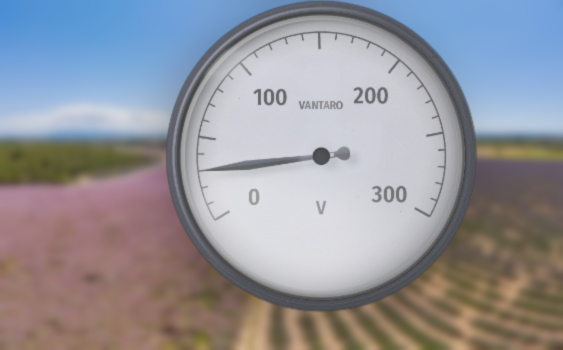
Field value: 30 V
